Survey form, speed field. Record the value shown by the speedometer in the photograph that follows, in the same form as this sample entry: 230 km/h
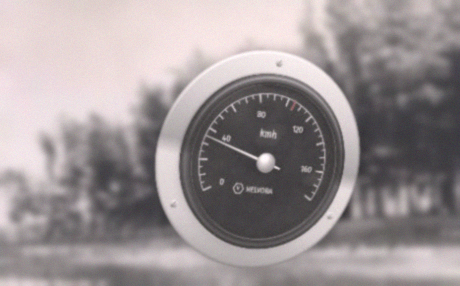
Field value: 35 km/h
